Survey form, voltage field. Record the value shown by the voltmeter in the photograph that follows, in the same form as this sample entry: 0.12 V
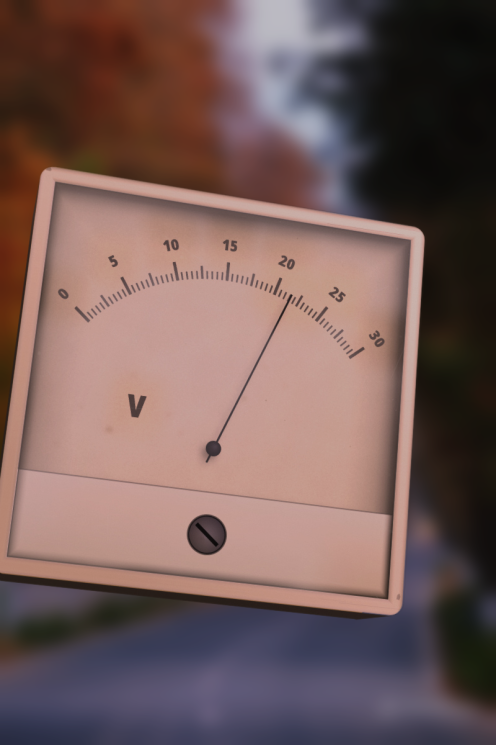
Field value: 21.5 V
